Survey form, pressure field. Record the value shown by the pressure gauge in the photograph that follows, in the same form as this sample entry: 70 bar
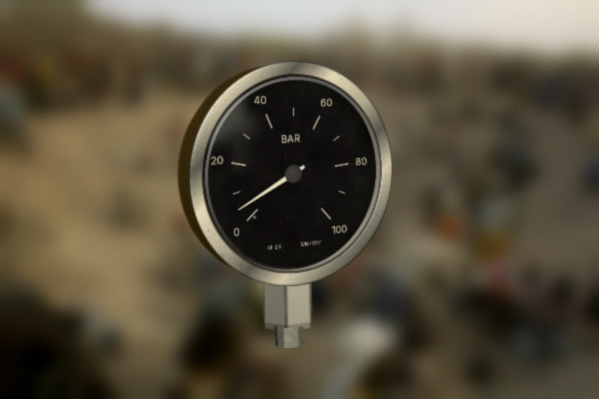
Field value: 5 bar
